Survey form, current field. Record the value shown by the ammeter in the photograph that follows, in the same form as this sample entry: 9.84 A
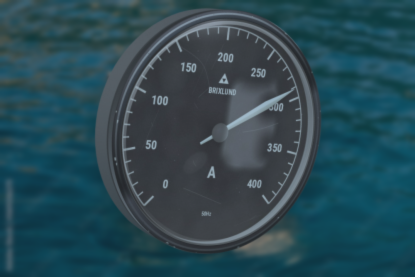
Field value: 290 A
